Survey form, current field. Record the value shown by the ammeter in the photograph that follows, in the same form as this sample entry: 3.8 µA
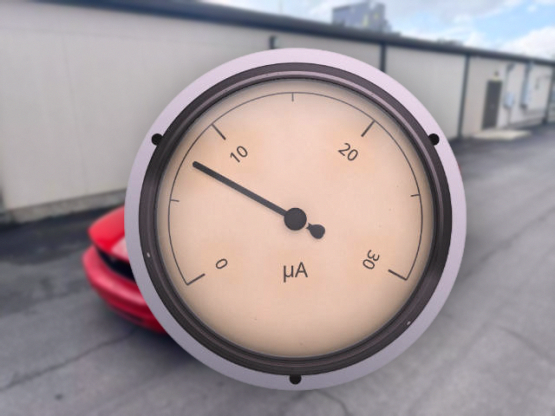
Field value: 7.5 µA
